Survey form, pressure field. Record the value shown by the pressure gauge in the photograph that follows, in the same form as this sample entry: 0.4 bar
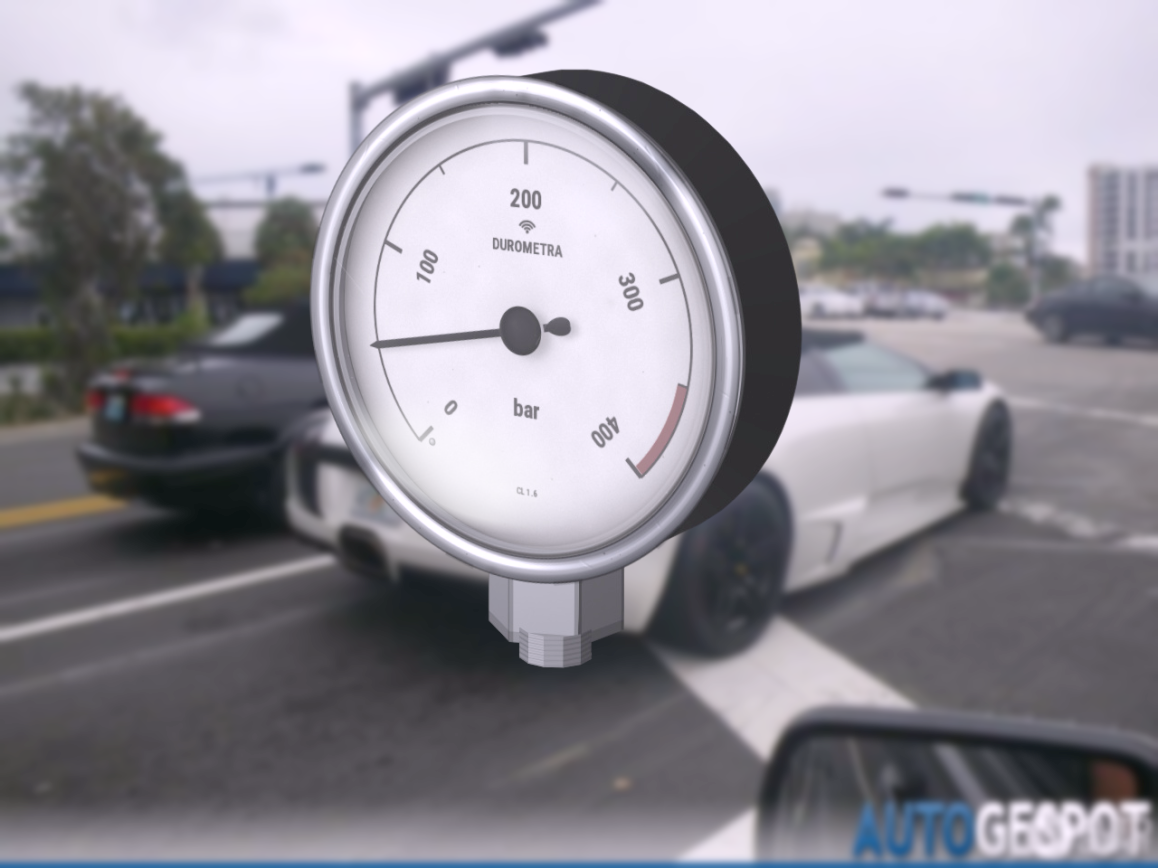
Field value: 50 bar
